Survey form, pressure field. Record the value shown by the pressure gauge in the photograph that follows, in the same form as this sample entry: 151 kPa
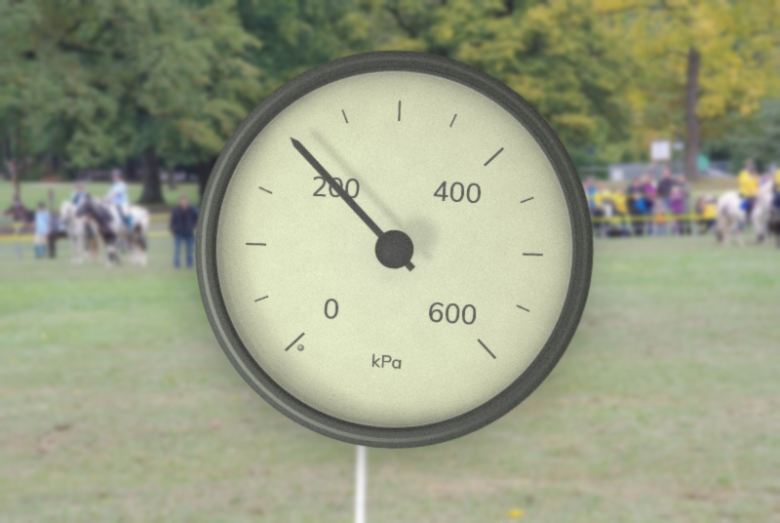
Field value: 200 kPa
